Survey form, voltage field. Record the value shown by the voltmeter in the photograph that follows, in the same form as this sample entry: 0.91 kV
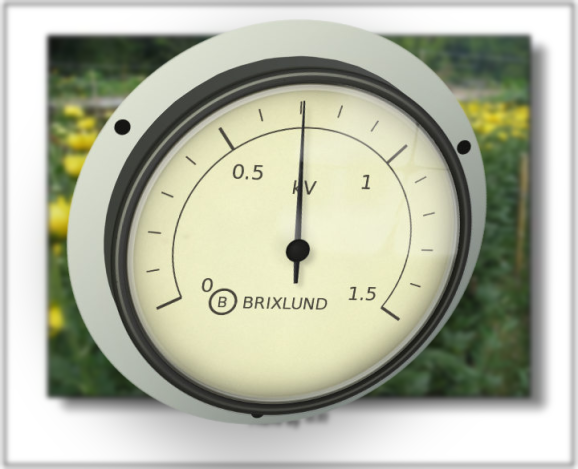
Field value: 0.7 kV
